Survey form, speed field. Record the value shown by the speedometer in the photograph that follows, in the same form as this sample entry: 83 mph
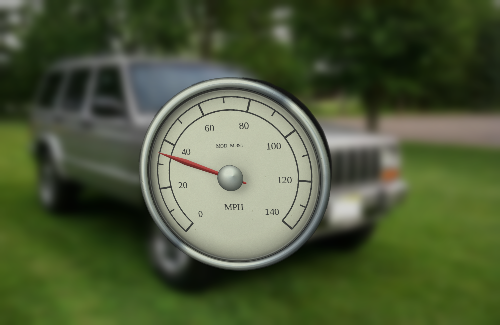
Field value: 35 mph
